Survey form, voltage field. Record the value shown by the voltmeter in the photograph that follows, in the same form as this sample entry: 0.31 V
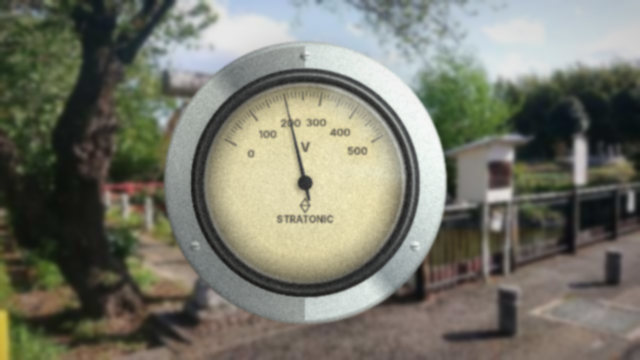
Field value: 200 V
